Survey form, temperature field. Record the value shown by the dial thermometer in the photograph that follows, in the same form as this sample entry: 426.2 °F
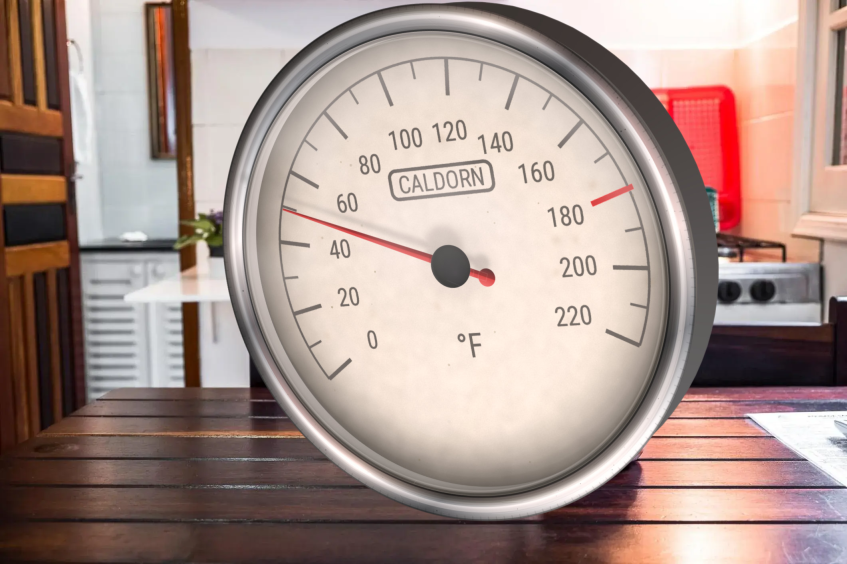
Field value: 50 °F
